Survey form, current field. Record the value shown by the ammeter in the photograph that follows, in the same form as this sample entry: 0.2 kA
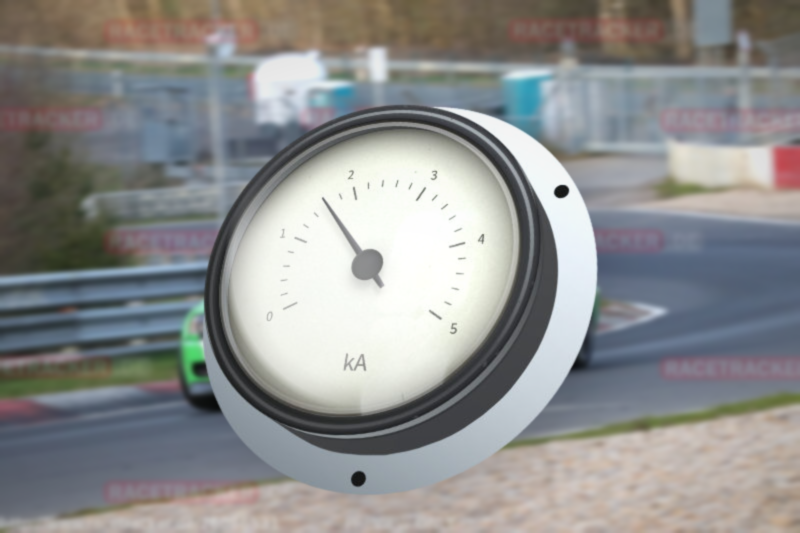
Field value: 1.6 kA
